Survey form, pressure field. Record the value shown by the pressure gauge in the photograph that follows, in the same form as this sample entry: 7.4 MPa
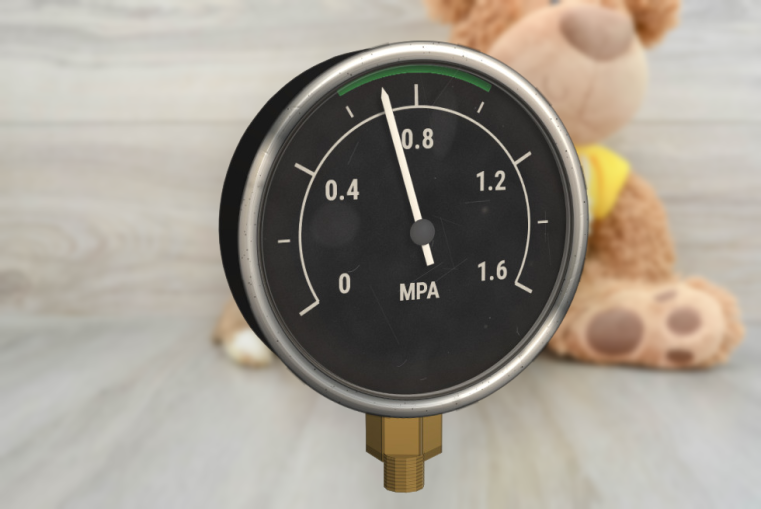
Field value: 0.7 MPa
